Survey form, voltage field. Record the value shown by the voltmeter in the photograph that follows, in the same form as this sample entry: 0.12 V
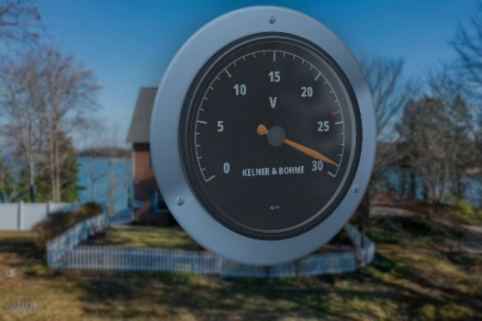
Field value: 29 V
